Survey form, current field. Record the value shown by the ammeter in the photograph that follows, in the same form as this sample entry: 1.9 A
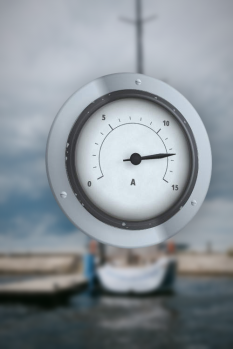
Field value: 12.5 A
